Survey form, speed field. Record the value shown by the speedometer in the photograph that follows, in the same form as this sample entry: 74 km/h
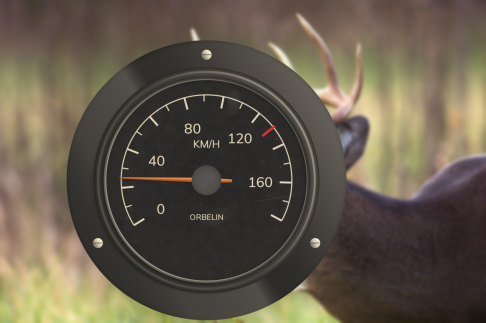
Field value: 25 km/h
